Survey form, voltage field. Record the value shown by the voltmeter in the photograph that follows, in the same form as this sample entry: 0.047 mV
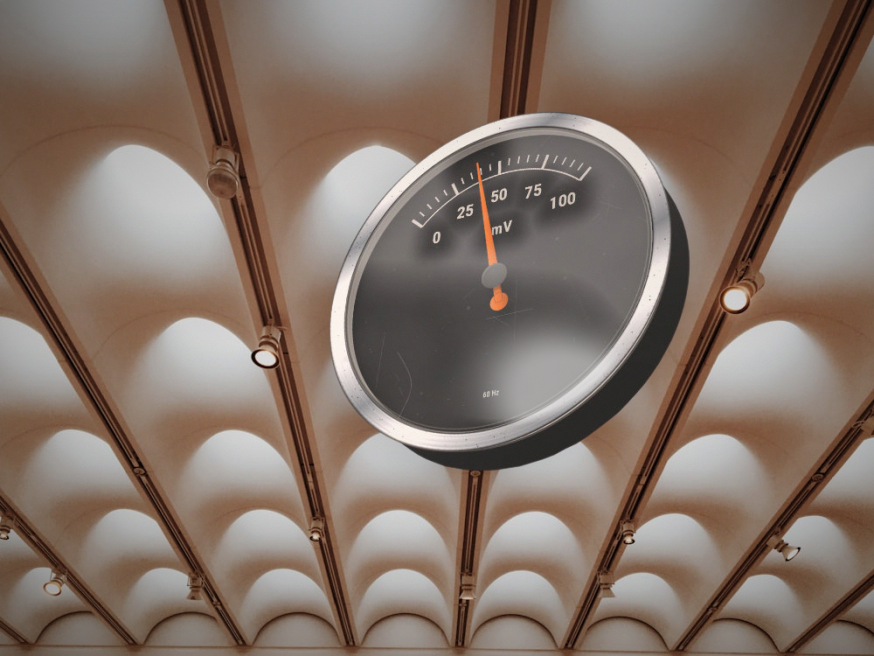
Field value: 40 mV
